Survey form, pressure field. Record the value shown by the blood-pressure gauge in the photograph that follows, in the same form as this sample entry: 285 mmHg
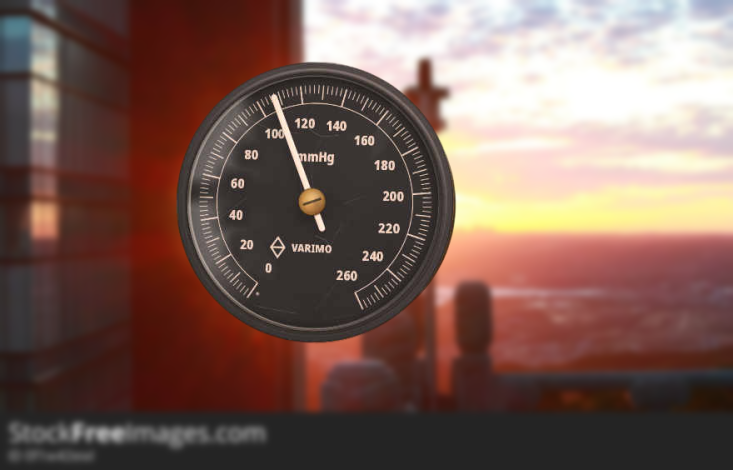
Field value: 108 mmHg
